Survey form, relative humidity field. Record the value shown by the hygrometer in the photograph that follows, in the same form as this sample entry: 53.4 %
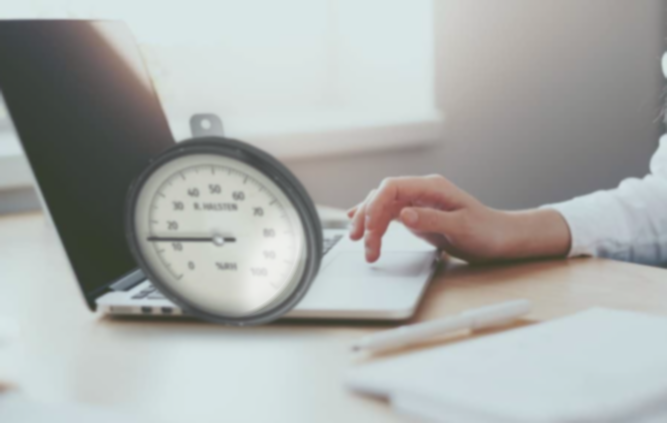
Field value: 15 %
